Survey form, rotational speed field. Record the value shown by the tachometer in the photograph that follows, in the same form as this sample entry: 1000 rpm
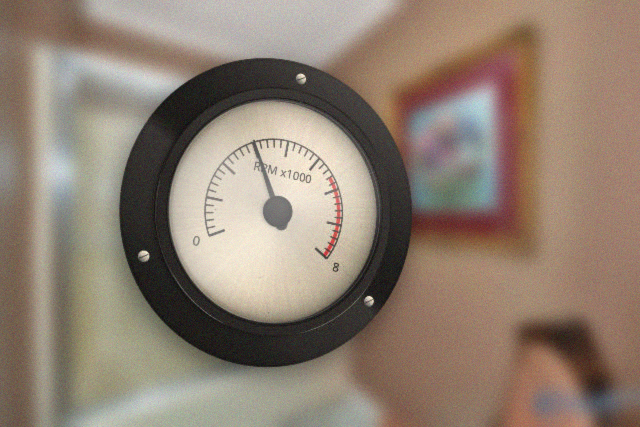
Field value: 3000 rpm
